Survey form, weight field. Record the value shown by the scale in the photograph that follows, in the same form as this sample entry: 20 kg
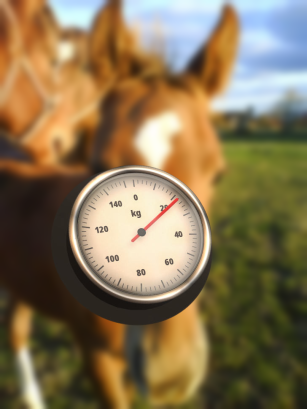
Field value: 22 kg
